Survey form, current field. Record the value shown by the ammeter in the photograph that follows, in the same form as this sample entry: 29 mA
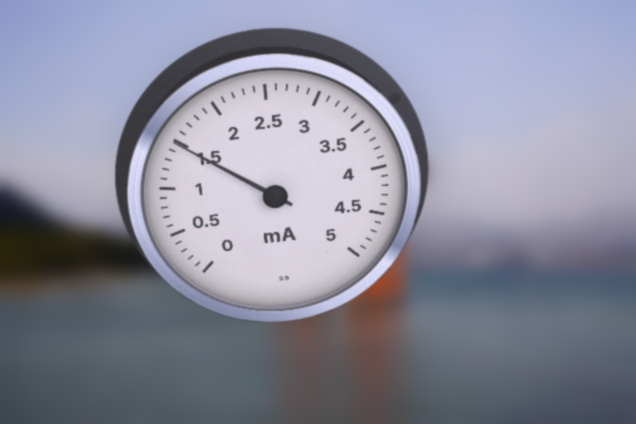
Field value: 1.5 mA
